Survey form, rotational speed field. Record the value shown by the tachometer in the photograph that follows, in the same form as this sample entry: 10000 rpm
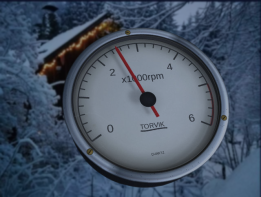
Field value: 2500 rpm
